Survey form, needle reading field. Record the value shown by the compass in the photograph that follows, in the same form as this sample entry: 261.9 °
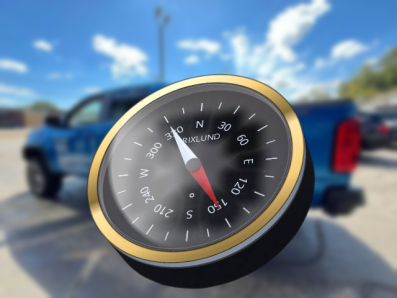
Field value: 150 °
